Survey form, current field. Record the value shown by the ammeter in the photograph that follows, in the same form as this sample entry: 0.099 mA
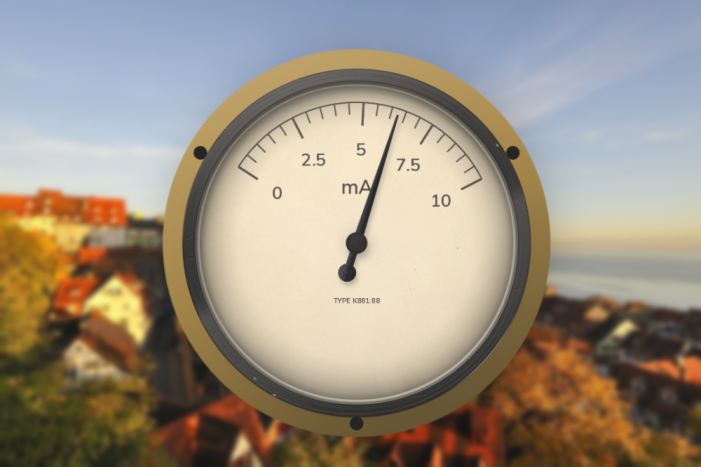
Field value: 6.25 mA
